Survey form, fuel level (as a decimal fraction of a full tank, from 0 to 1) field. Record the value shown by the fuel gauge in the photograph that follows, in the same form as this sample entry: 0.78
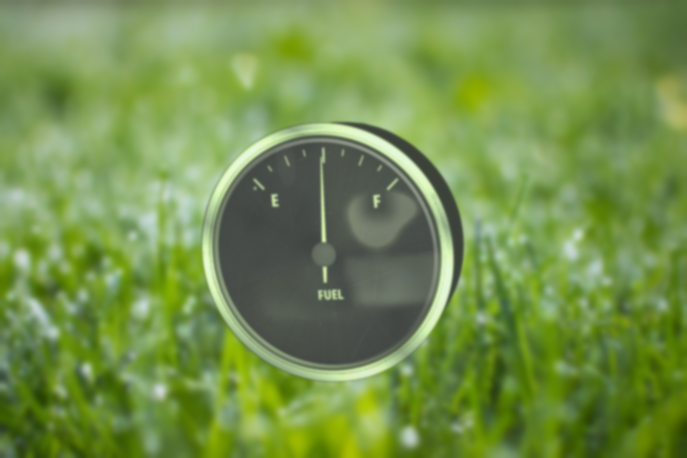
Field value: 0.5
